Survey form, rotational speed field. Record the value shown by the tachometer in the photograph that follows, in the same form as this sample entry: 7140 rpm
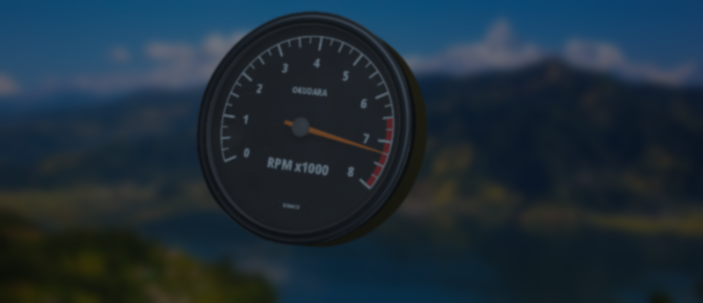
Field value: 7250 rpm
